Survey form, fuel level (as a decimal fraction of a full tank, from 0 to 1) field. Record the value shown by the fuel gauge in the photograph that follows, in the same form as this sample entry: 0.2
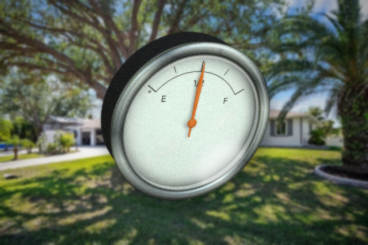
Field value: 0.5
